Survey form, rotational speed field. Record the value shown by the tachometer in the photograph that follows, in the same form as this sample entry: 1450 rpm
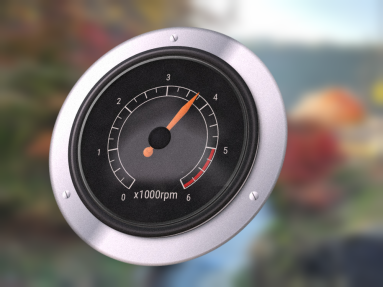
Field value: 3750 rpm
